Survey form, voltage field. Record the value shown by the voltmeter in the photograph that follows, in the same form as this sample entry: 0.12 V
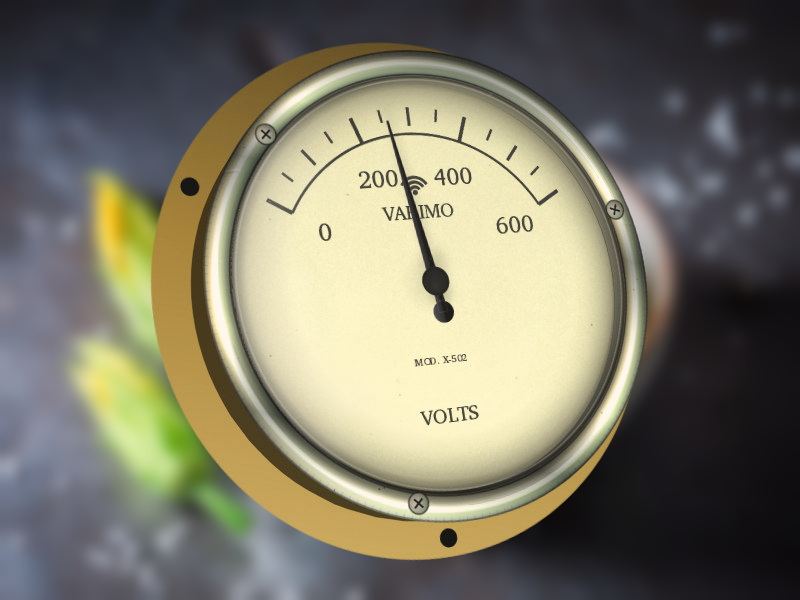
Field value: 250 V
